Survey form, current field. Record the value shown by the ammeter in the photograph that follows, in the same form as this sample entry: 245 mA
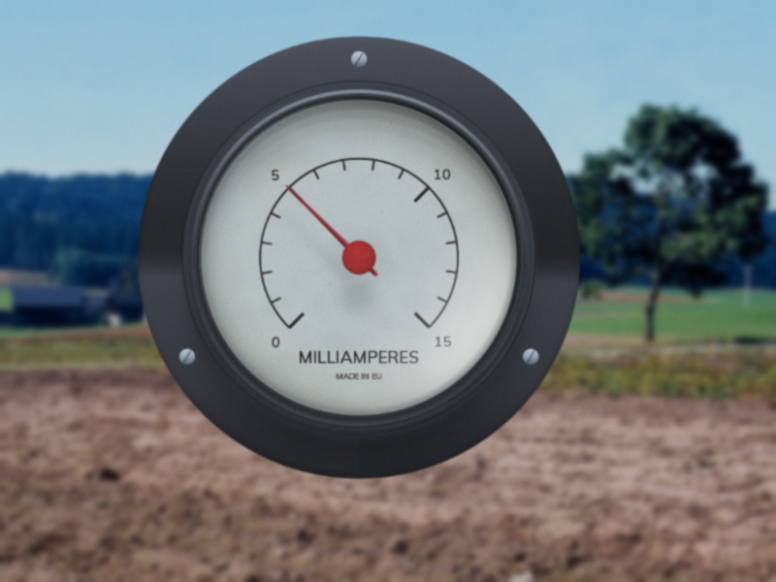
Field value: 5 mA
